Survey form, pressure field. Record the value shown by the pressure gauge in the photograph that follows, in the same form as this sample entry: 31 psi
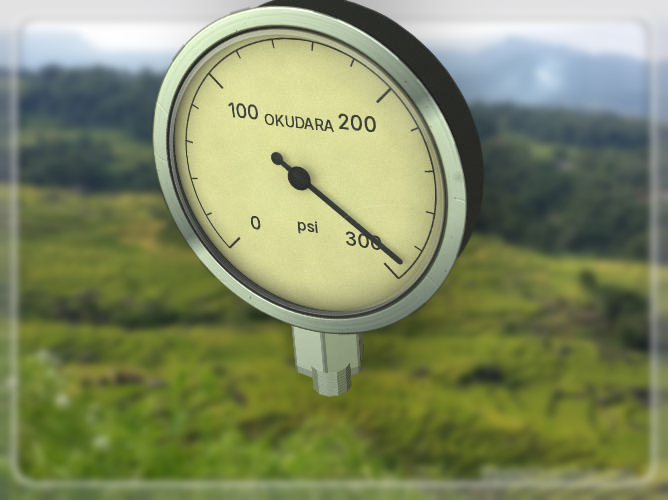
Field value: 290 psi
